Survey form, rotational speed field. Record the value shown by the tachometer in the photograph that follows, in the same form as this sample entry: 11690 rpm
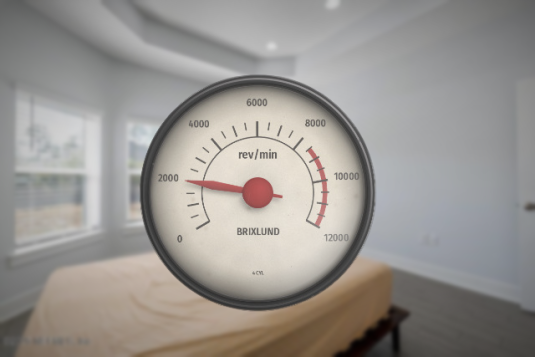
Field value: 2000 rpm
